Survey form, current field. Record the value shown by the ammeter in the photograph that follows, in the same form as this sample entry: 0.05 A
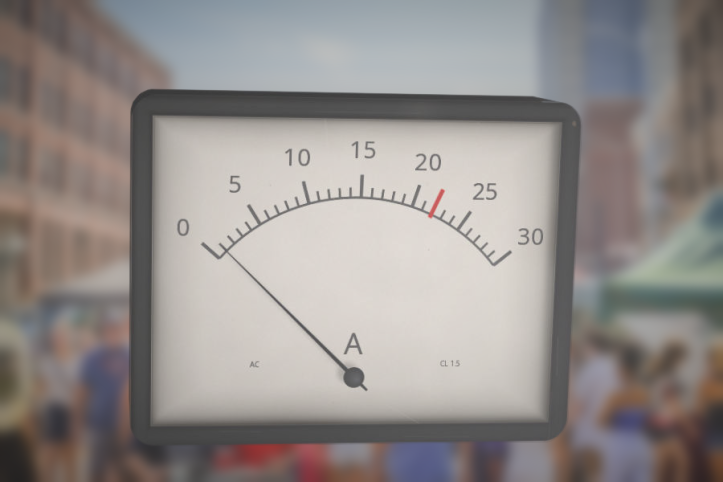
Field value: 1 A
